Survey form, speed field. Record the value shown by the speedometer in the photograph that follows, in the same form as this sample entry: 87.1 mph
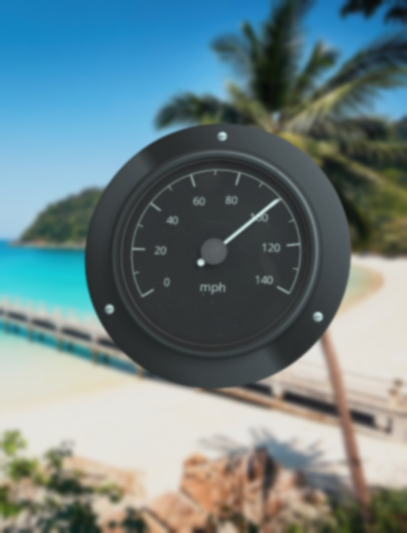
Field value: 100 mph
